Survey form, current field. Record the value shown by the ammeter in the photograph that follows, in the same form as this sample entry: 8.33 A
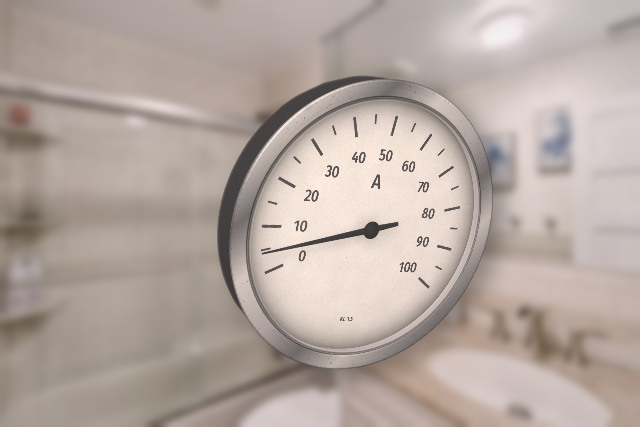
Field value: 5 A
